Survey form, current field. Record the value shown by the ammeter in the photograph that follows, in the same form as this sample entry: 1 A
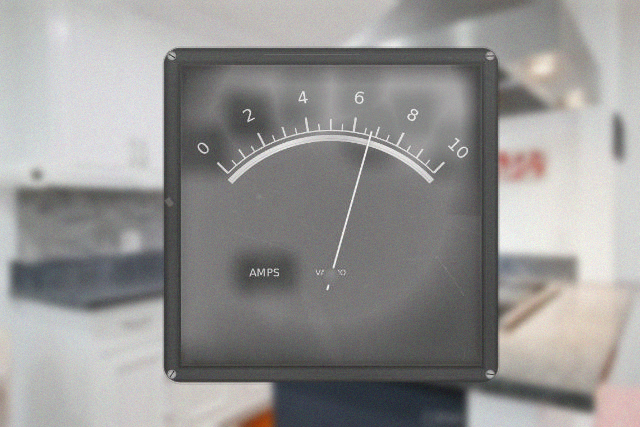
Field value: 6.75 A
